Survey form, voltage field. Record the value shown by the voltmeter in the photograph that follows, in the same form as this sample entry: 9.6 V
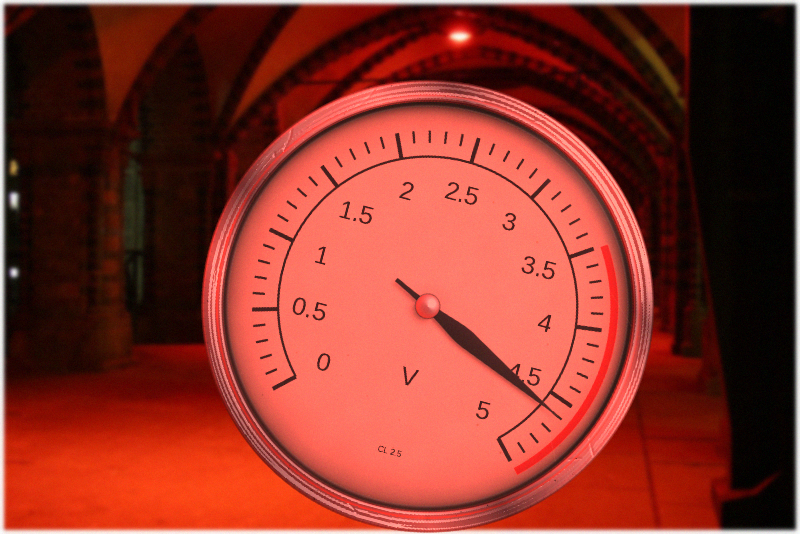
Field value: 4.6 V
